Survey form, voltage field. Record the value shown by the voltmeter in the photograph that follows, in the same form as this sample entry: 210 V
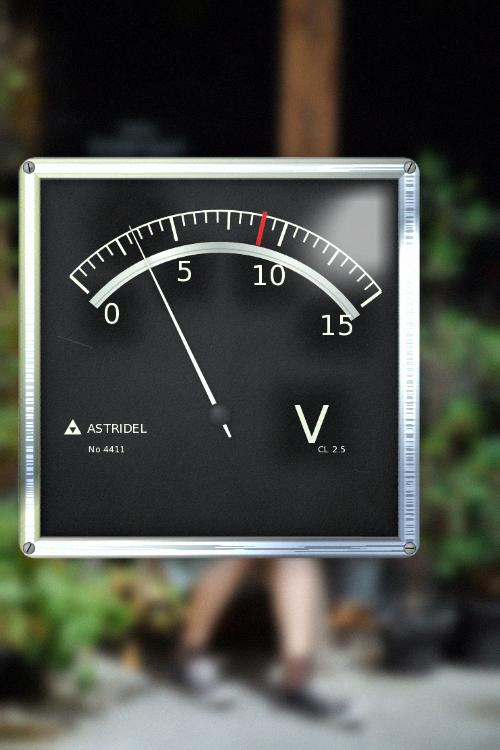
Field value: 3.25 V
